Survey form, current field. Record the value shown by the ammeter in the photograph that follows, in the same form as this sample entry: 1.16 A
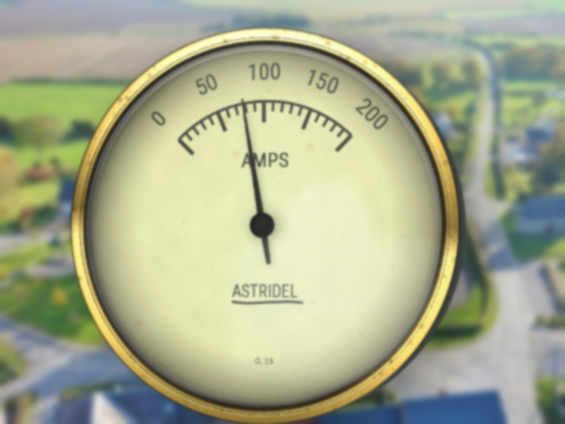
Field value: 80 A
